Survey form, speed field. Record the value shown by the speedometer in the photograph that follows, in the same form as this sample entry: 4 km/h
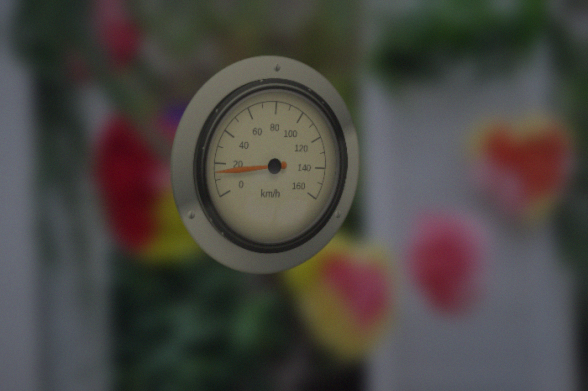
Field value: 15 km/h
